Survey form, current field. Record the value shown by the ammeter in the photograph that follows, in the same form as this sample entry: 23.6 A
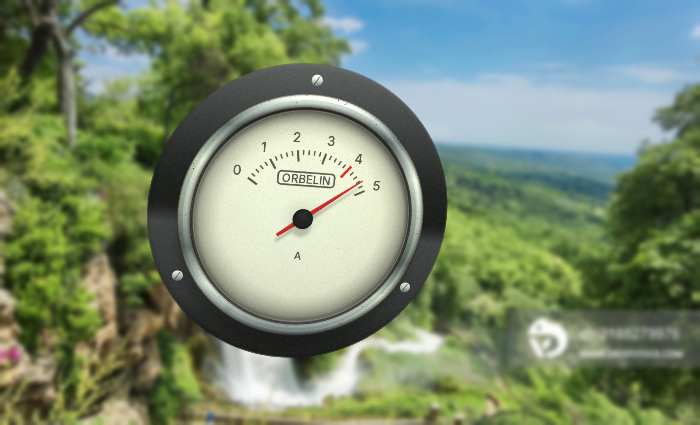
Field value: 4.6 A
